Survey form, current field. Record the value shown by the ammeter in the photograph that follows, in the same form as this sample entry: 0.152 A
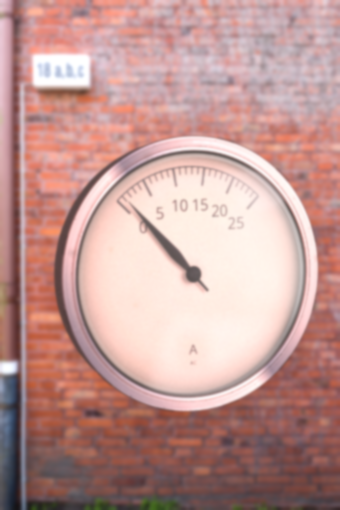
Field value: 1 A
